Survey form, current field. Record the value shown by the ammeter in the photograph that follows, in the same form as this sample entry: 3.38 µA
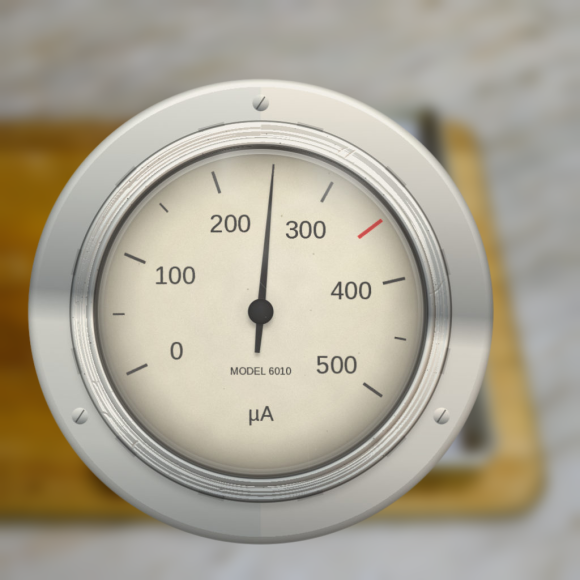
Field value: 250 µA
